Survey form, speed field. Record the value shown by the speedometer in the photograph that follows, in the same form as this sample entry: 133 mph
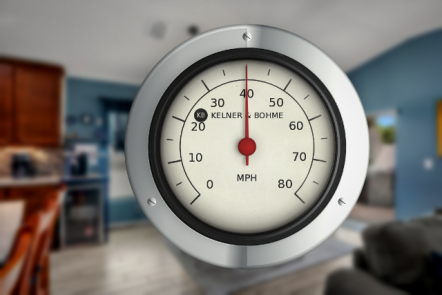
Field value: 40 mph
